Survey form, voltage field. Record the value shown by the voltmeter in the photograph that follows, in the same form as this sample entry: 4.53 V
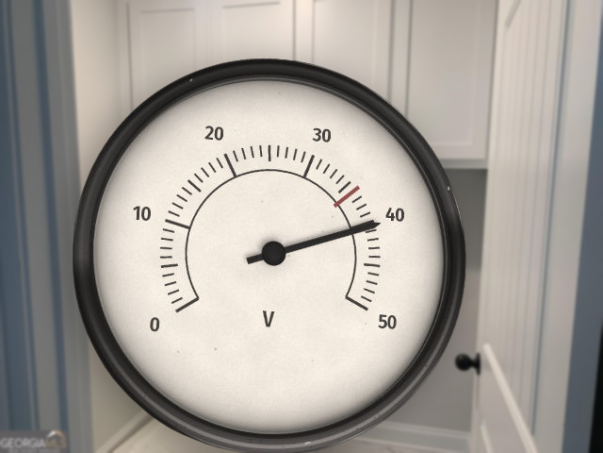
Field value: 40.5 V
